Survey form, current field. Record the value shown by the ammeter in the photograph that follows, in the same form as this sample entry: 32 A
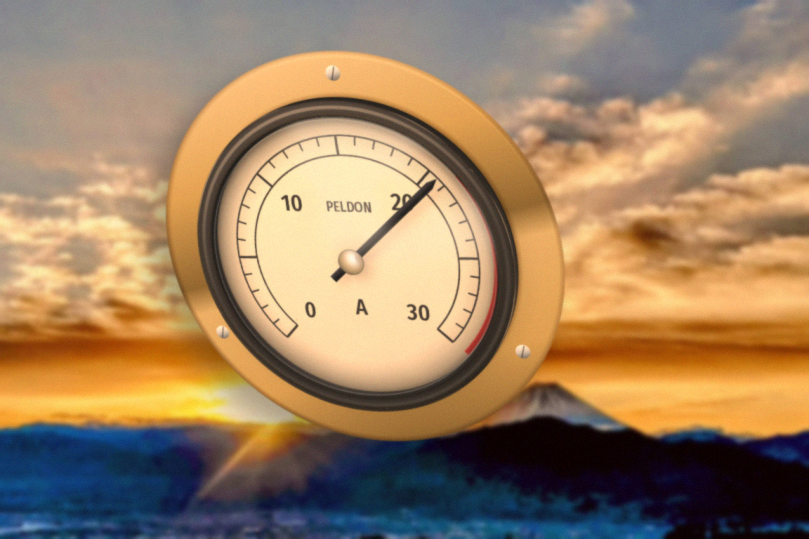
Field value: 20.5 A
